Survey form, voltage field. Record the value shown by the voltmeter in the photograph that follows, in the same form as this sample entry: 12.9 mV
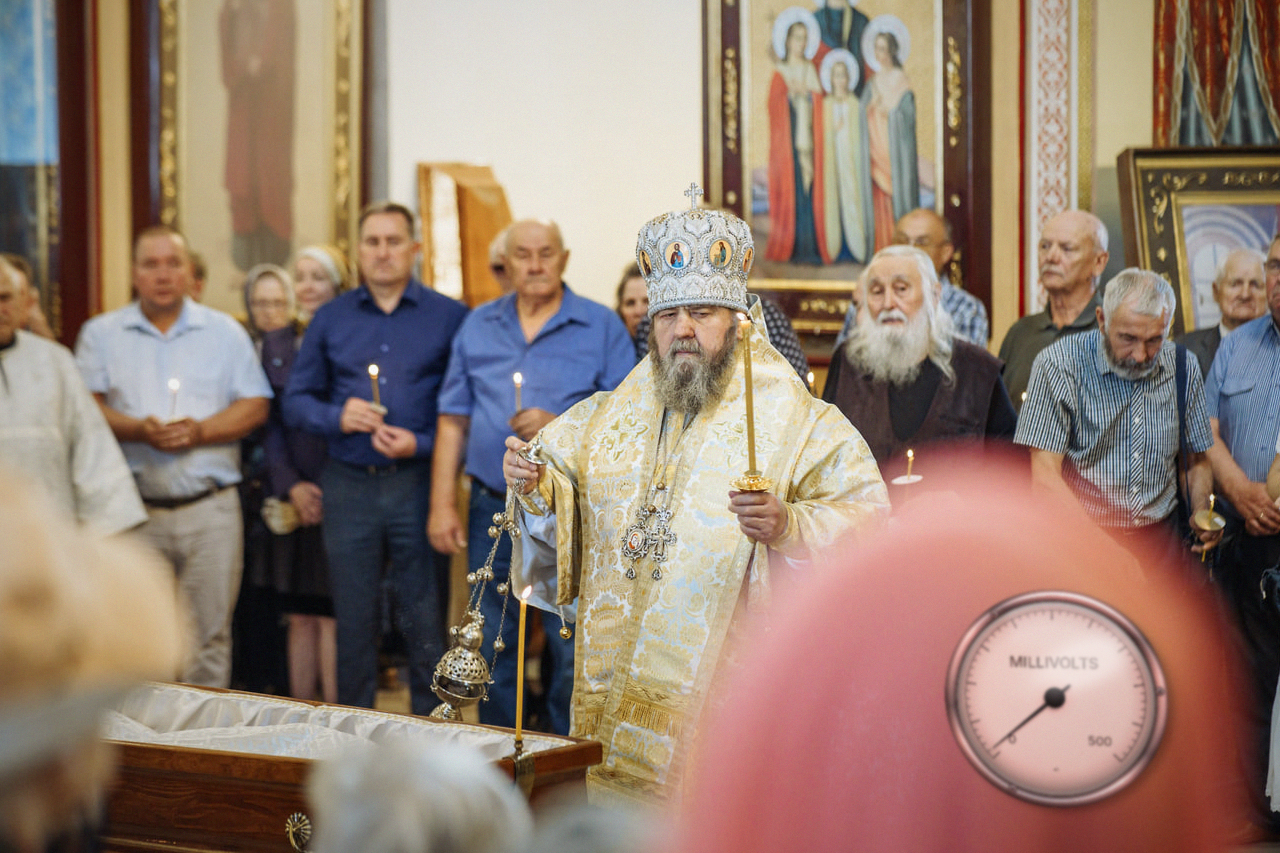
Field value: 10 mV
